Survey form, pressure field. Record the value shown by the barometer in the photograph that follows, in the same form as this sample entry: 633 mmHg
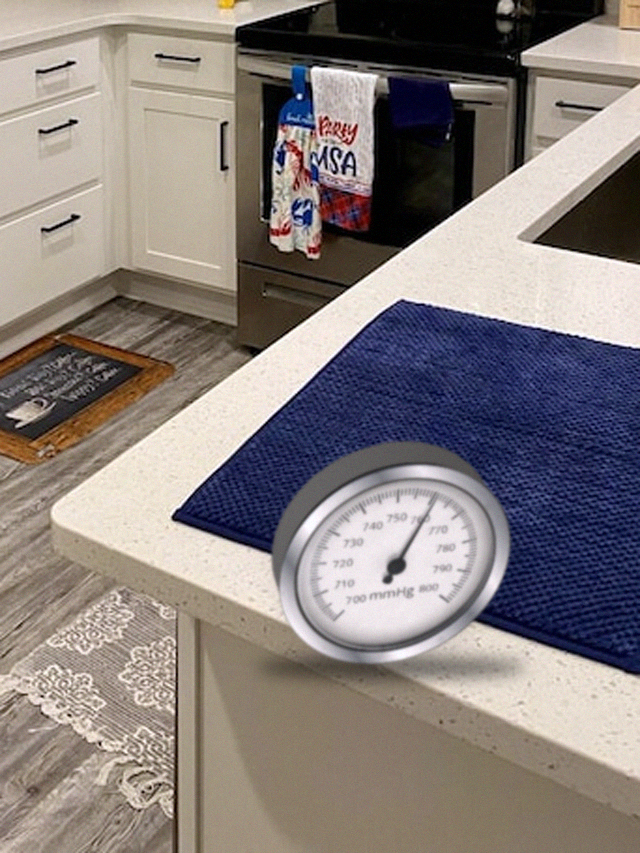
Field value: 760 mmHg
